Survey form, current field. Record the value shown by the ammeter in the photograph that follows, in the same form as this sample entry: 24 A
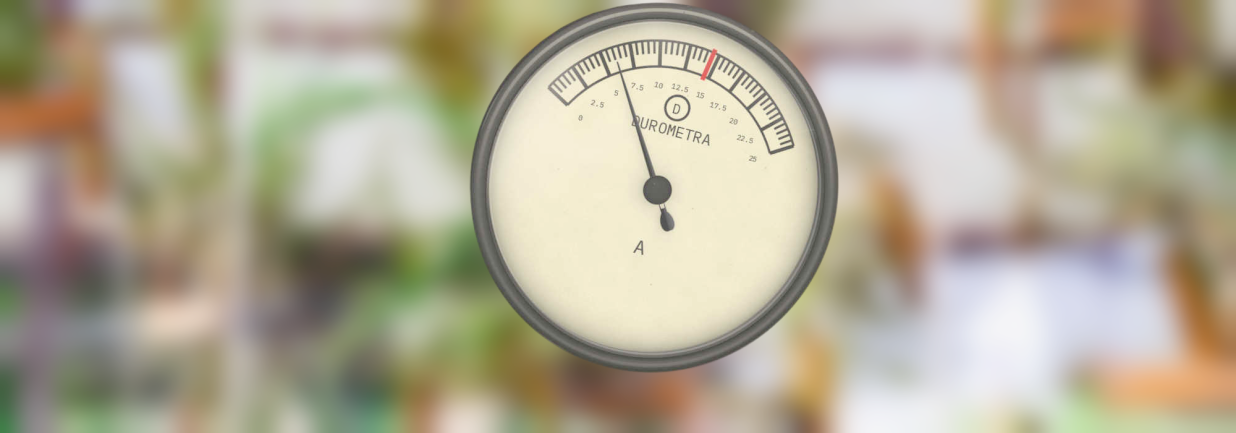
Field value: 6 A
